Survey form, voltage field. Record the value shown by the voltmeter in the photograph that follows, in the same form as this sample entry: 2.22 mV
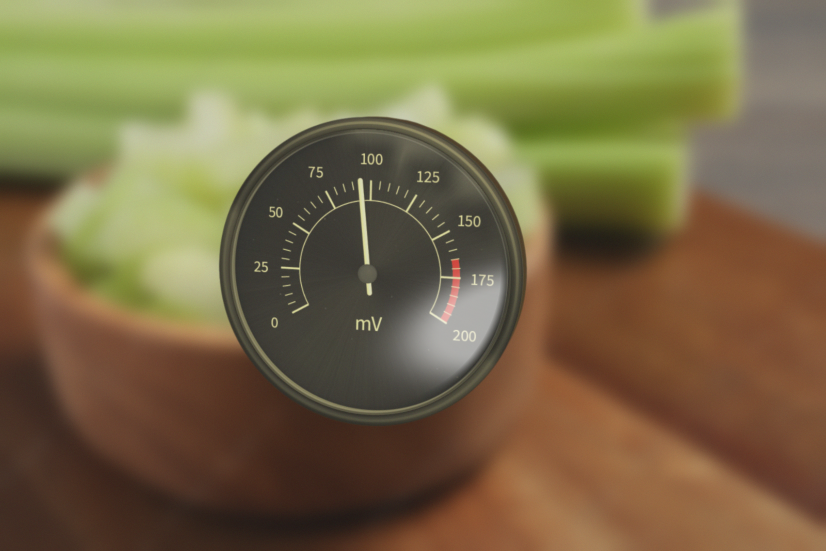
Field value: 95 mV
